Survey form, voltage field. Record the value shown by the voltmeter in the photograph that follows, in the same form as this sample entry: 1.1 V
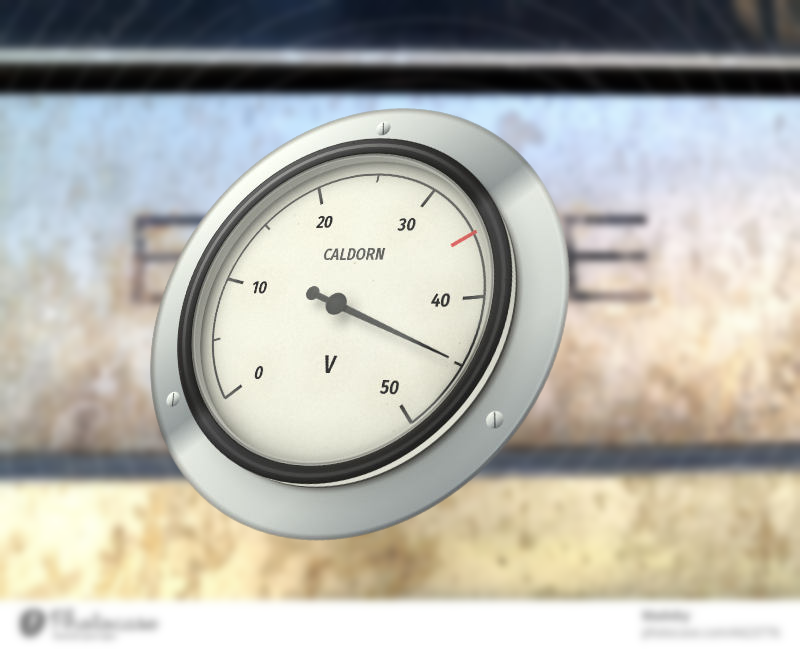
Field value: 45 V
